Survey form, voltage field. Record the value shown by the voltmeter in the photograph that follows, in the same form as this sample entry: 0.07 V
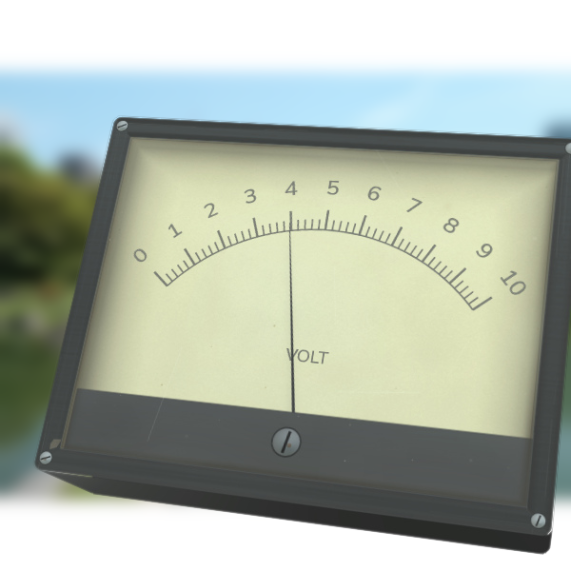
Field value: 4 V
